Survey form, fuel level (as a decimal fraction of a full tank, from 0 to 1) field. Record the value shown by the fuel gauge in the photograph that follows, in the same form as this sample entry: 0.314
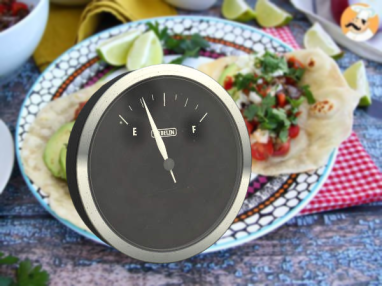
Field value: 0.25
